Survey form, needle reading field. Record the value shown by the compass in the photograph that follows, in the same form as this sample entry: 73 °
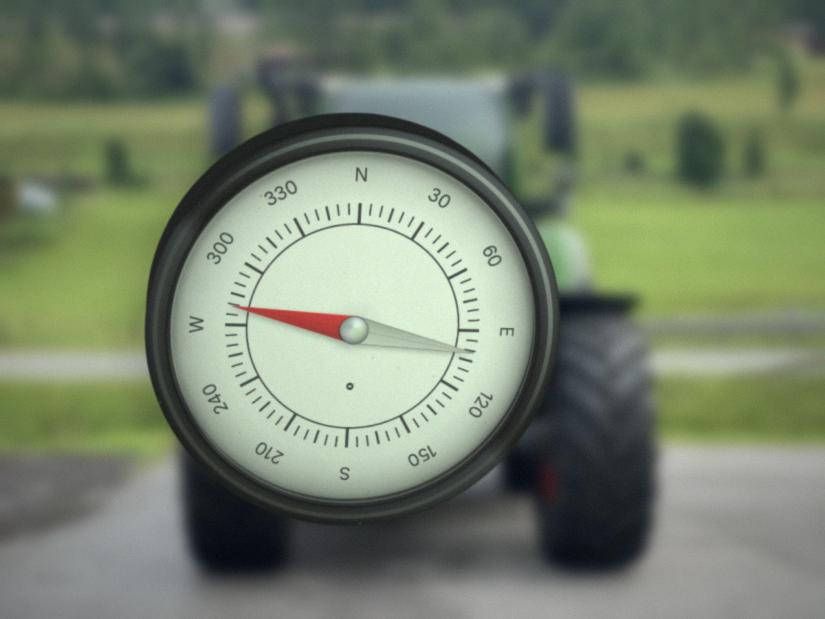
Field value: 280 °
